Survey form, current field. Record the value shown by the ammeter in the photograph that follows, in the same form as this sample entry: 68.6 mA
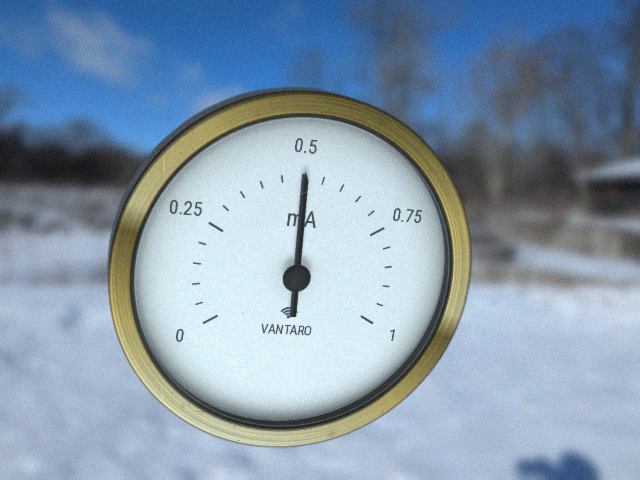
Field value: 0.5 mA
